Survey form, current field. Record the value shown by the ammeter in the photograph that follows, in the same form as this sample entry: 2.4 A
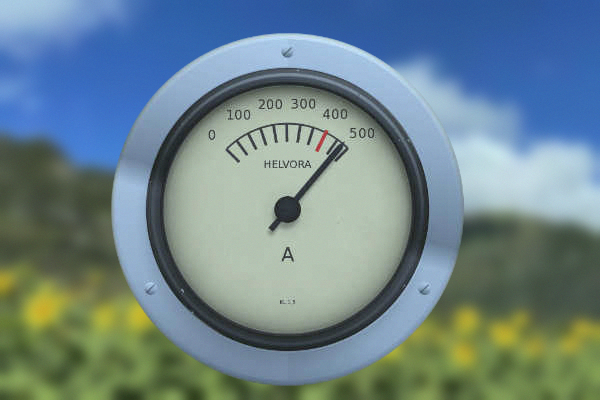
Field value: 475 A
